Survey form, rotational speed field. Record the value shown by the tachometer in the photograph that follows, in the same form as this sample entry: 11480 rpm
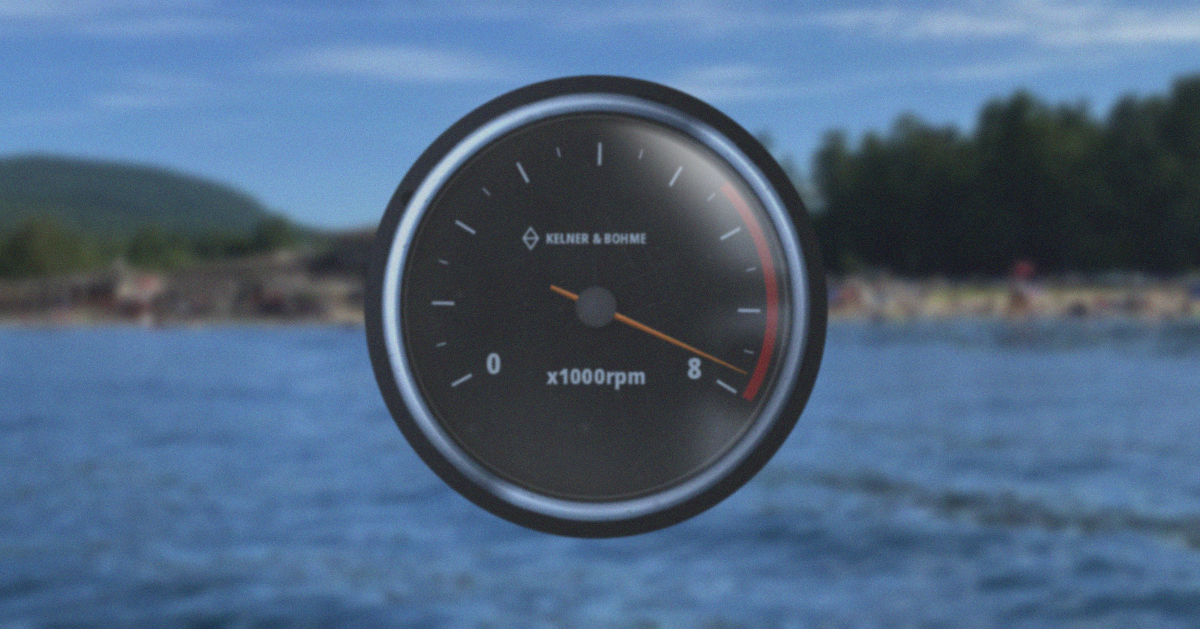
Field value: 7750 rpm
